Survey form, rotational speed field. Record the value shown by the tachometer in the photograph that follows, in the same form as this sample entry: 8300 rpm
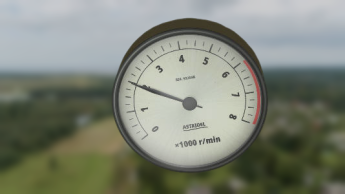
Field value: 2000 rpm
